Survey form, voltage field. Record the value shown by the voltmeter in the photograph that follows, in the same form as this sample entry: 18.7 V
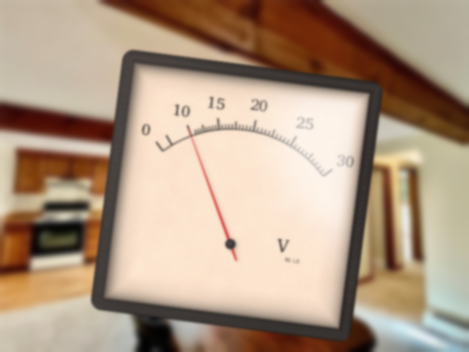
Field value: 10 V
